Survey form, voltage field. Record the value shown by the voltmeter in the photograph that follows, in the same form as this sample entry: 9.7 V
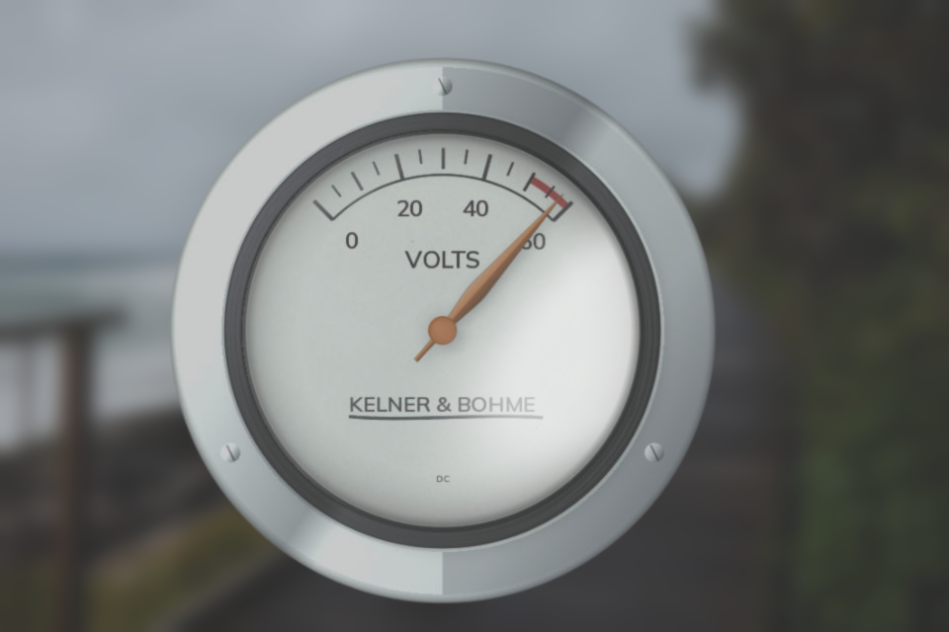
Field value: 57.5 V
